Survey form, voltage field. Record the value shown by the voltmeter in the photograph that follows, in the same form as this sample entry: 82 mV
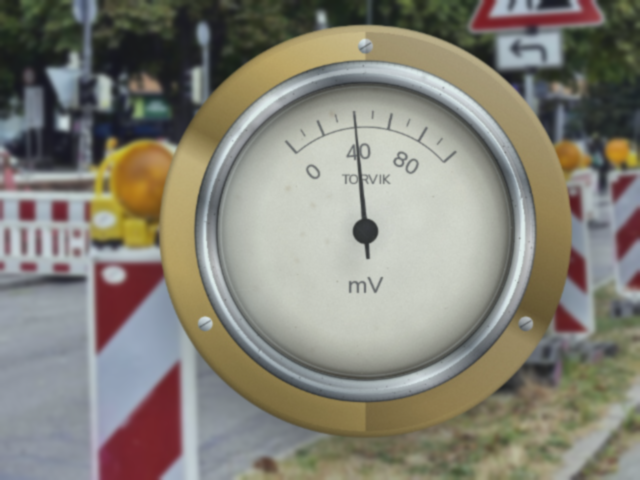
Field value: 40 mV
